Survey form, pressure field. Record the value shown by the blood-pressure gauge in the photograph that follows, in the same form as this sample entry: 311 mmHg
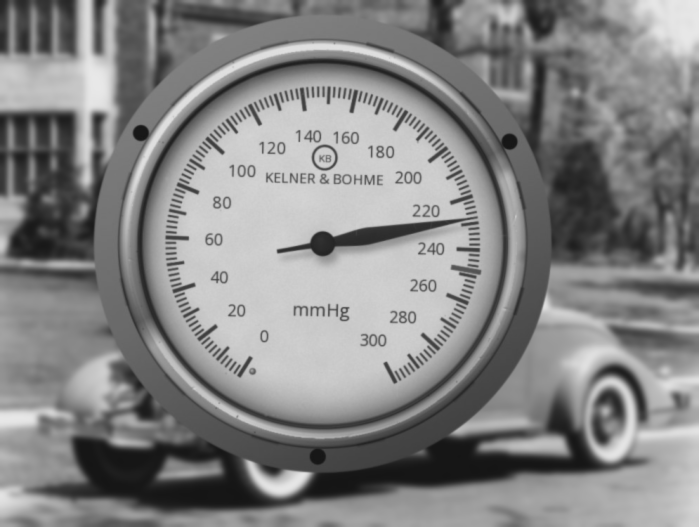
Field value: 228 mmHg
